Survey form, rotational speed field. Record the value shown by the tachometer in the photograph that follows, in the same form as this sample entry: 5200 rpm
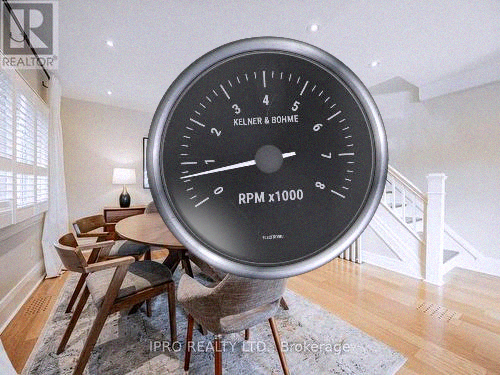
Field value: 700 rpm
